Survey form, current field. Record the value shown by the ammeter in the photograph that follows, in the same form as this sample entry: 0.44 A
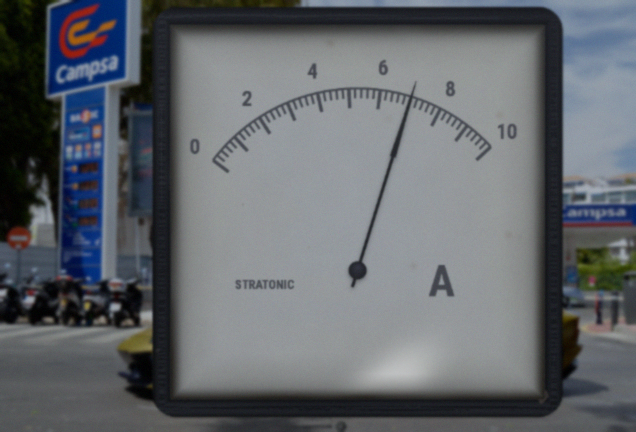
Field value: 7 A
